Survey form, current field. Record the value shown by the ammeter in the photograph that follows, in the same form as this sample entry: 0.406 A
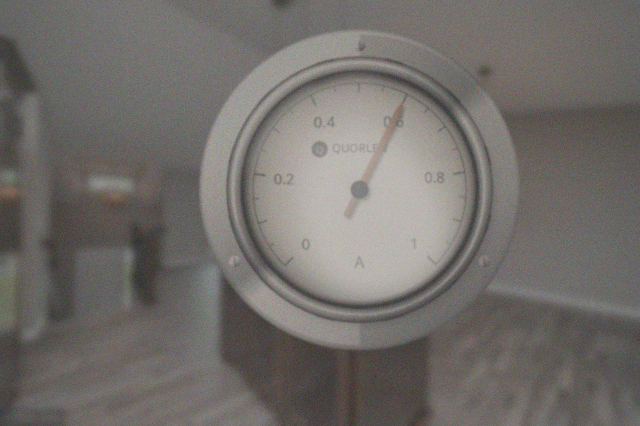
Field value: 0.6 A
